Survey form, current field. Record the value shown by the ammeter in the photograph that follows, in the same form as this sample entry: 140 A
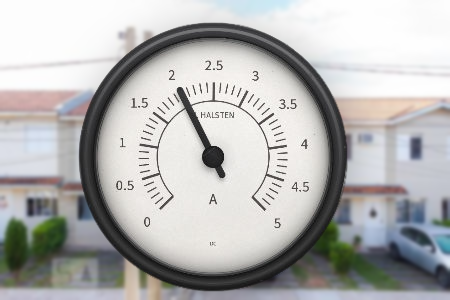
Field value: 2 A
